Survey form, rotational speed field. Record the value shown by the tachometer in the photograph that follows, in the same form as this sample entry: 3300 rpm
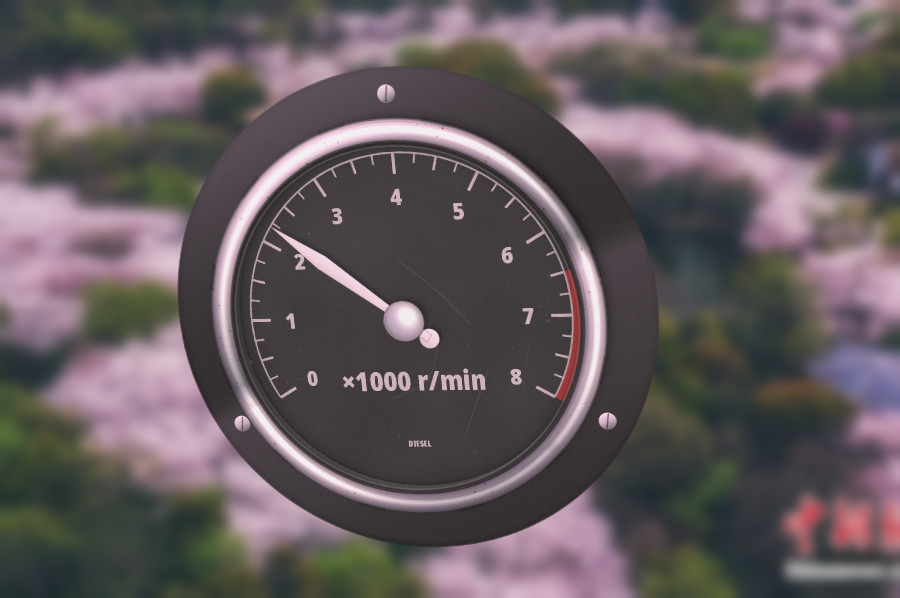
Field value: 2250 rpm
